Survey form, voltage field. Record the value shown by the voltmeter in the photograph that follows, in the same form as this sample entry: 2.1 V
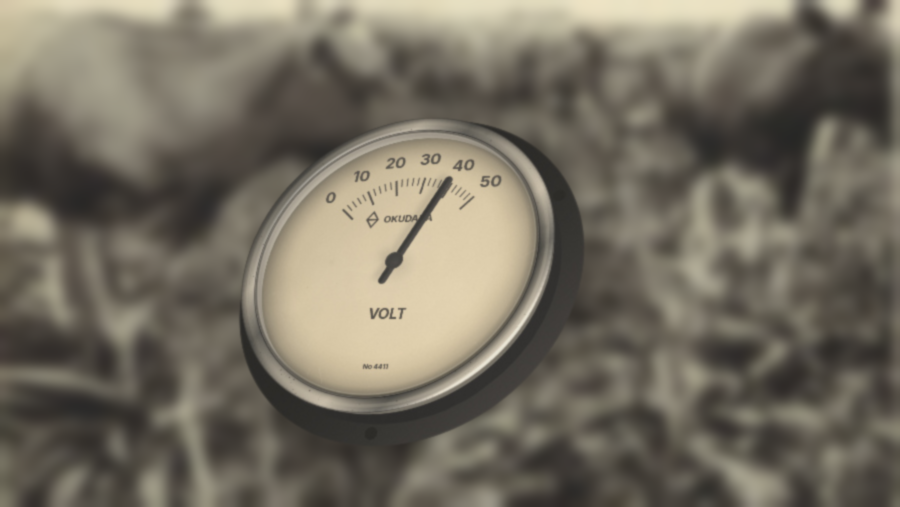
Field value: 40 V
